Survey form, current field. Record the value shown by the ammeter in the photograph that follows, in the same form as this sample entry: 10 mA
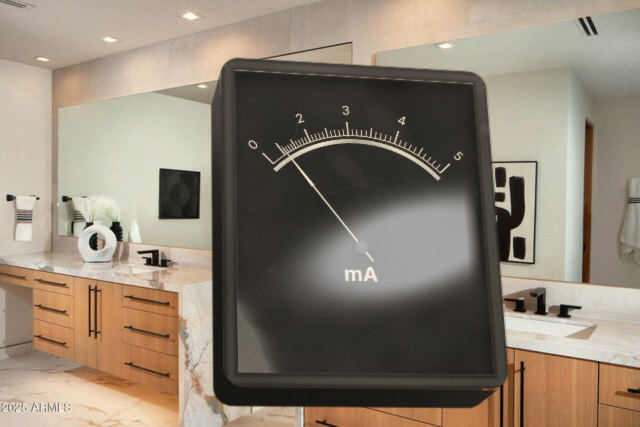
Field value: 1 mA
